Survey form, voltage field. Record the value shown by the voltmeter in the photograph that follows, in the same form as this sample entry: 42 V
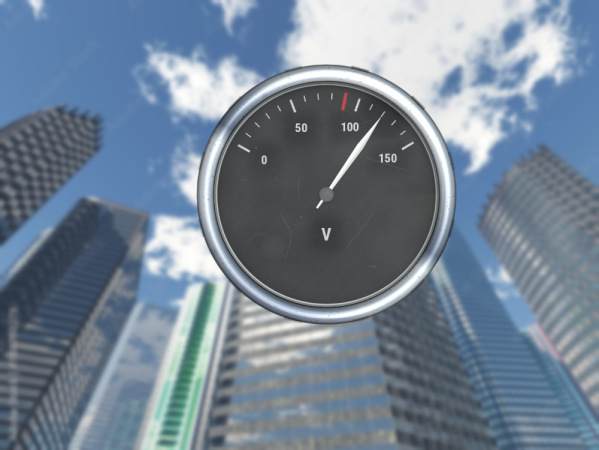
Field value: 120 V
